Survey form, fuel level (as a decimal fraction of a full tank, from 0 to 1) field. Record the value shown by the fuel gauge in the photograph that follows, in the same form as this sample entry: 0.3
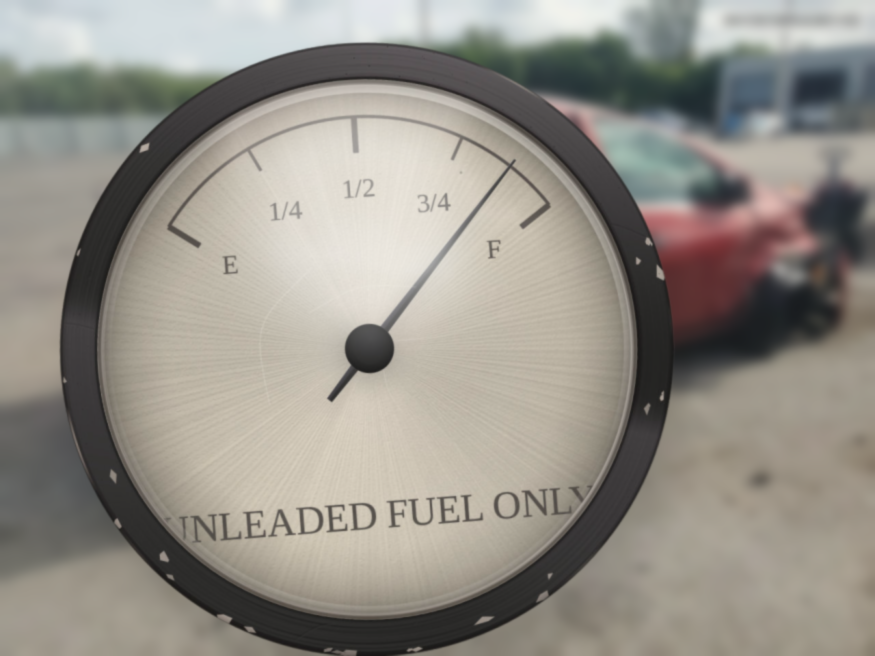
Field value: 0.875
